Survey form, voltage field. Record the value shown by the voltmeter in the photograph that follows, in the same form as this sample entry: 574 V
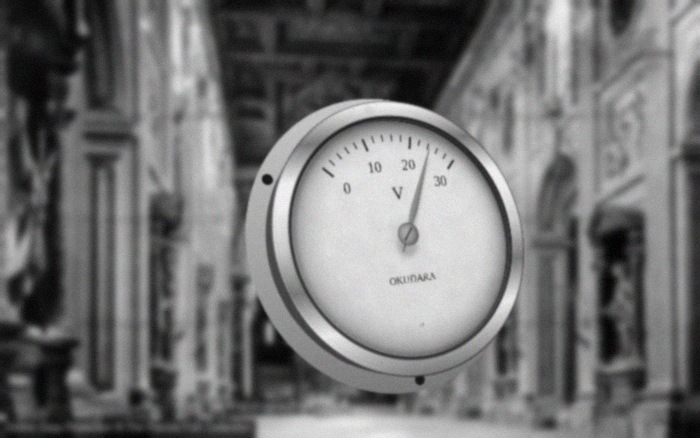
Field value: 24 V
